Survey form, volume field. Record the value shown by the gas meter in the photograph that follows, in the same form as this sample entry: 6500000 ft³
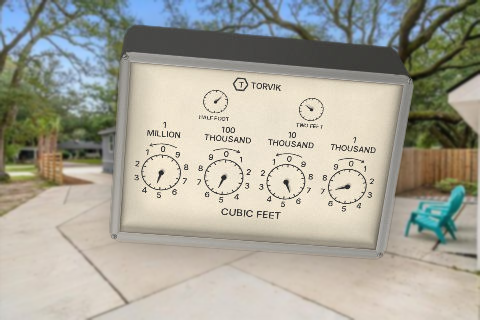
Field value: 455700 ft³
